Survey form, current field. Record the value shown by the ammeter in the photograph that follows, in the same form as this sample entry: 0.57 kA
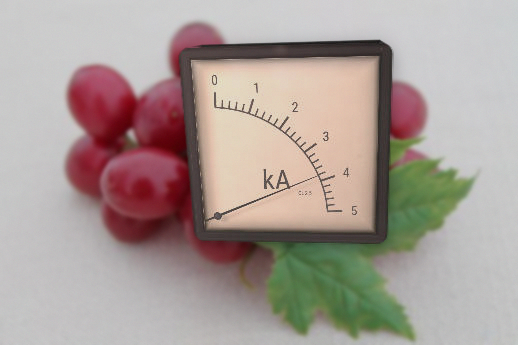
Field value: 3.8 kA
